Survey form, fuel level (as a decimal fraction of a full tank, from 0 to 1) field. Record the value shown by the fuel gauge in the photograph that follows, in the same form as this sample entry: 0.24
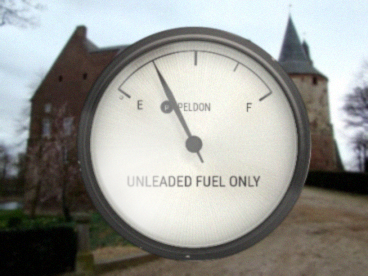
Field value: 0.25
